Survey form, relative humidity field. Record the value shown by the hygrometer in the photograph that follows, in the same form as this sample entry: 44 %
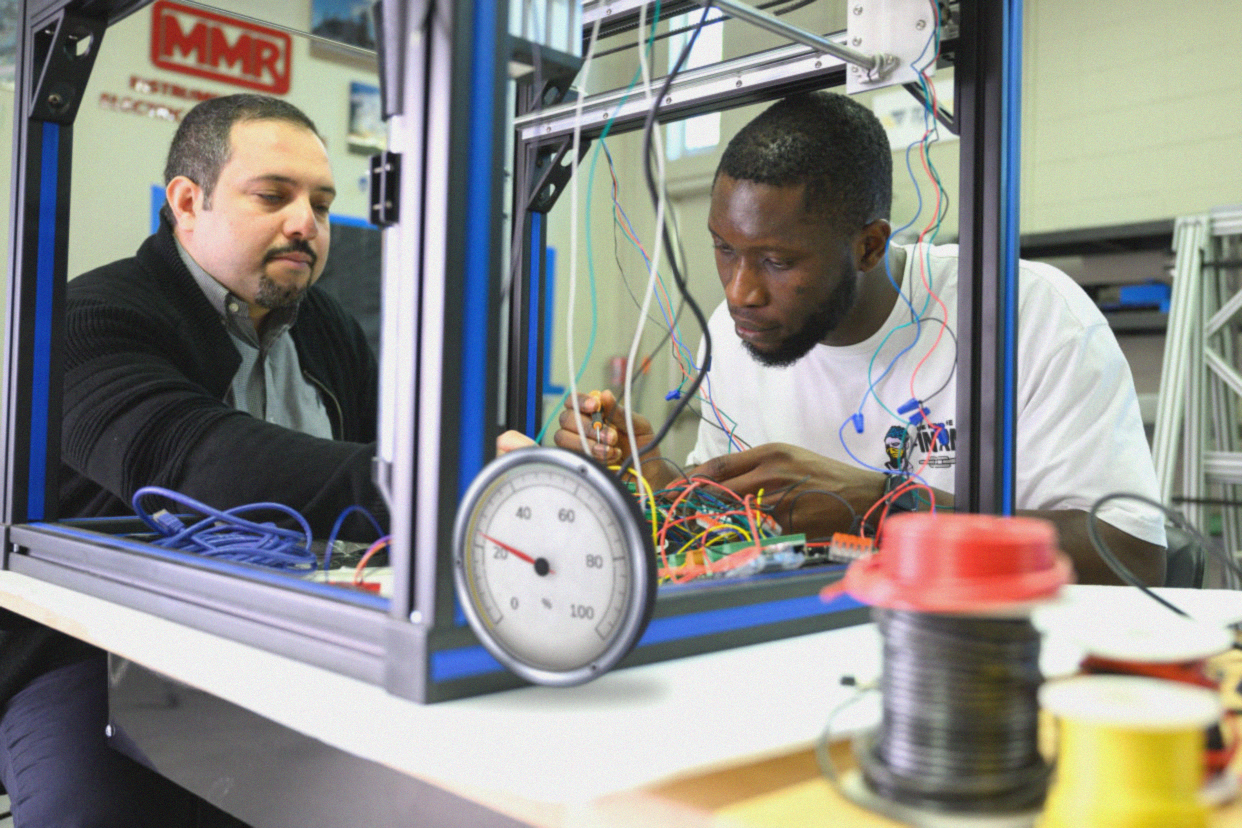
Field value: 24 %
